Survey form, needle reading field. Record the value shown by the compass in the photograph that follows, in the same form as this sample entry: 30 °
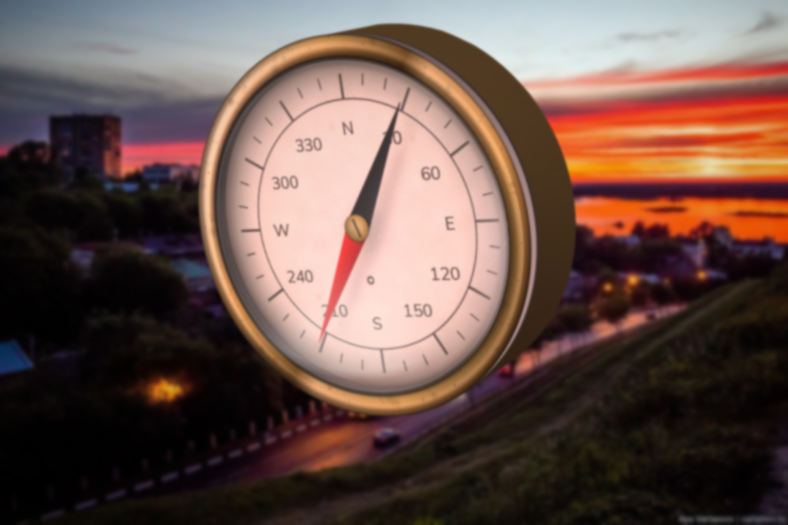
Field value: 210 °
